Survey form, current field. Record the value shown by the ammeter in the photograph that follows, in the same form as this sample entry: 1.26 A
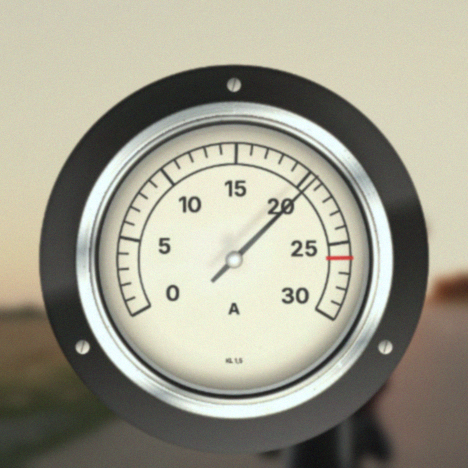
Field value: 20.5 A
